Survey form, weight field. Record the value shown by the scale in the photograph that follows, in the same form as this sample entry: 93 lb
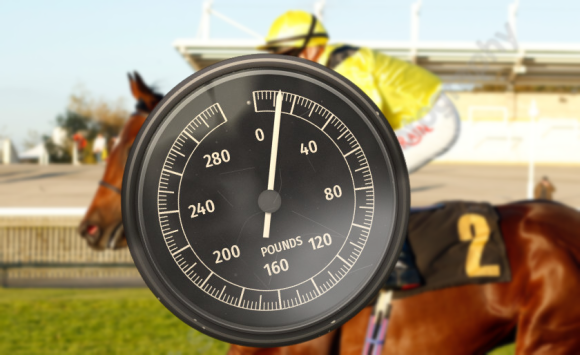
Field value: 12 lb
